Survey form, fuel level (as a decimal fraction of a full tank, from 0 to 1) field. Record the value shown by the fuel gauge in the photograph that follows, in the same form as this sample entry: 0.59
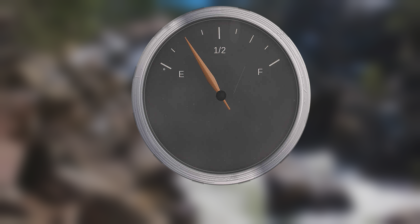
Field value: 0.25
